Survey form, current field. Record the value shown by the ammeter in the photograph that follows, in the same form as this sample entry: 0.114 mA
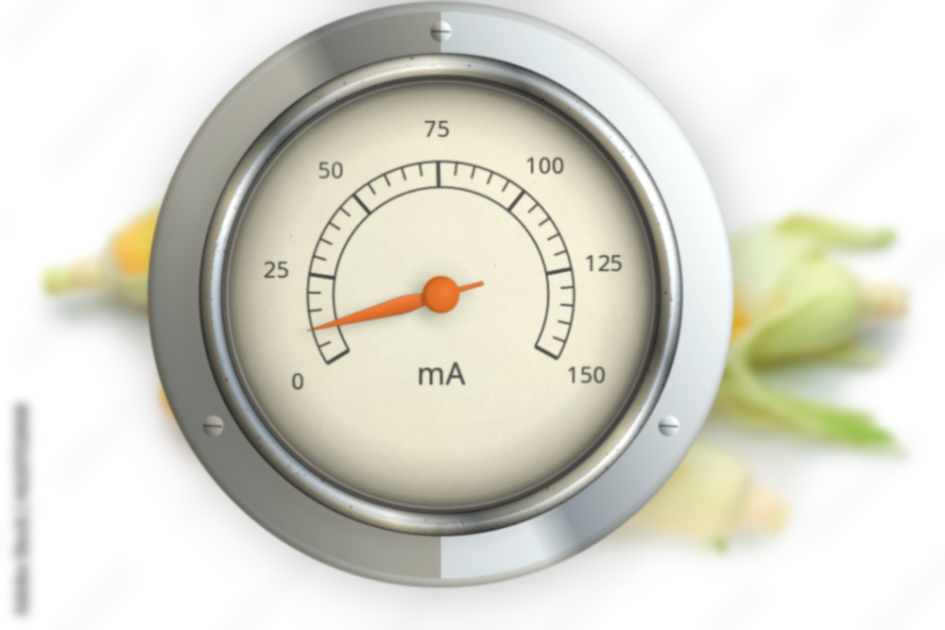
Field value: 10 mA
